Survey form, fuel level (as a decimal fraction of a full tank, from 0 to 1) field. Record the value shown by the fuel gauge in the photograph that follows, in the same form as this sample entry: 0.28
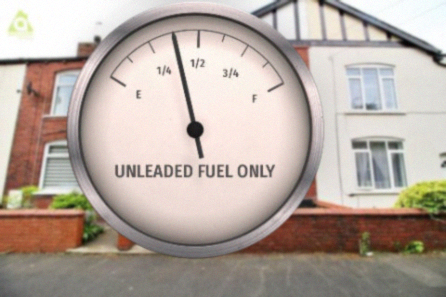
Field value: 0.375
